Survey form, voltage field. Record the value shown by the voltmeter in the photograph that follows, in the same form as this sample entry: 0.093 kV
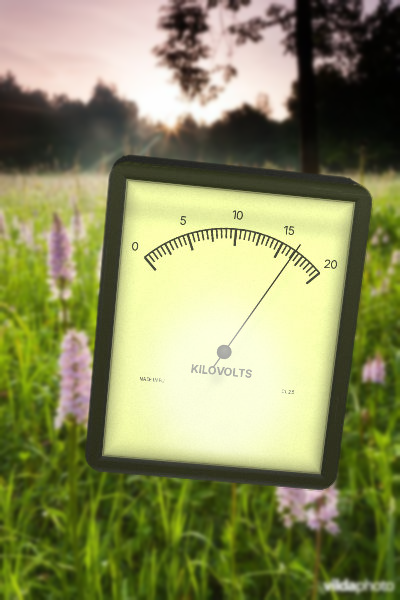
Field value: 16.5 kV
